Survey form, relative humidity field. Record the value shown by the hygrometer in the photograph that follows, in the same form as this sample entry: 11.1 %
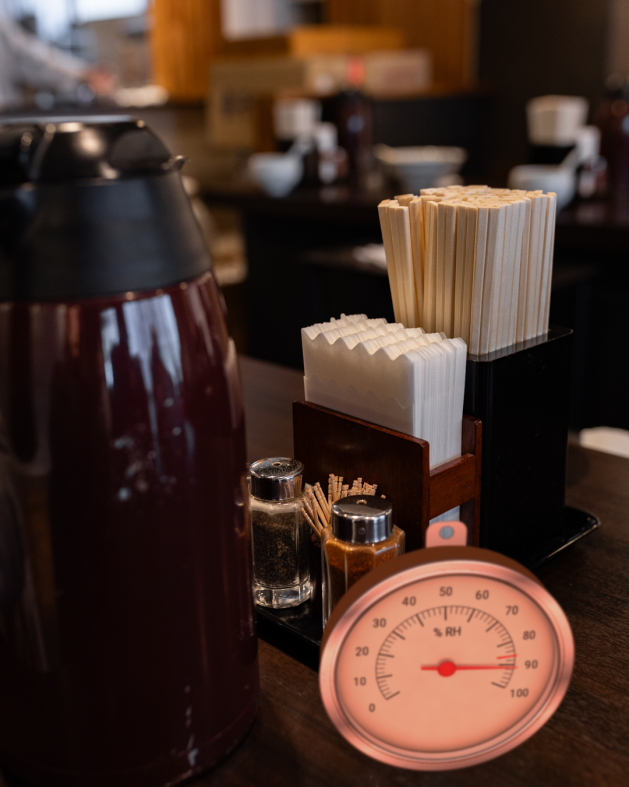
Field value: 90 %
